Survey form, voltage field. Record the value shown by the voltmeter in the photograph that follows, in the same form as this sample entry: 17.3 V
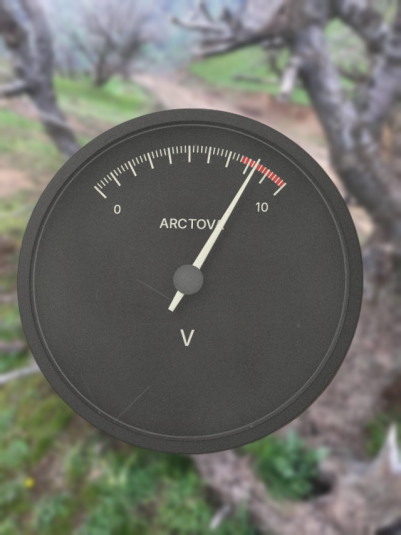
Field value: 8.4 V
